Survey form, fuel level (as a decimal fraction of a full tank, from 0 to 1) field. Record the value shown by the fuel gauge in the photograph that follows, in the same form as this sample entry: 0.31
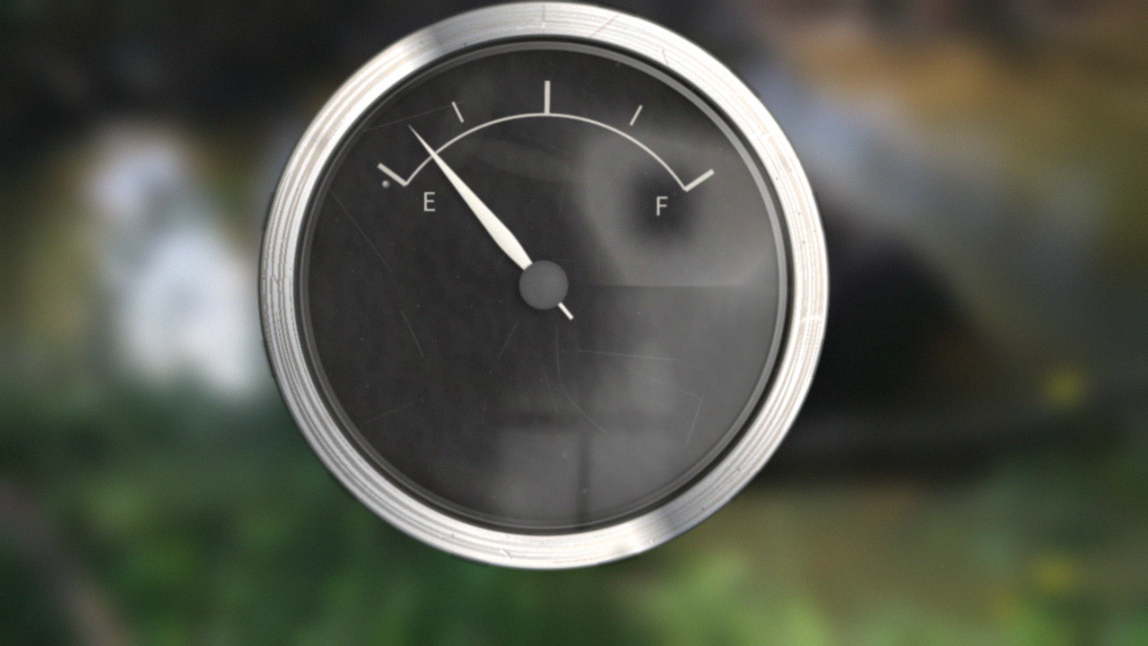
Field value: 0.125
